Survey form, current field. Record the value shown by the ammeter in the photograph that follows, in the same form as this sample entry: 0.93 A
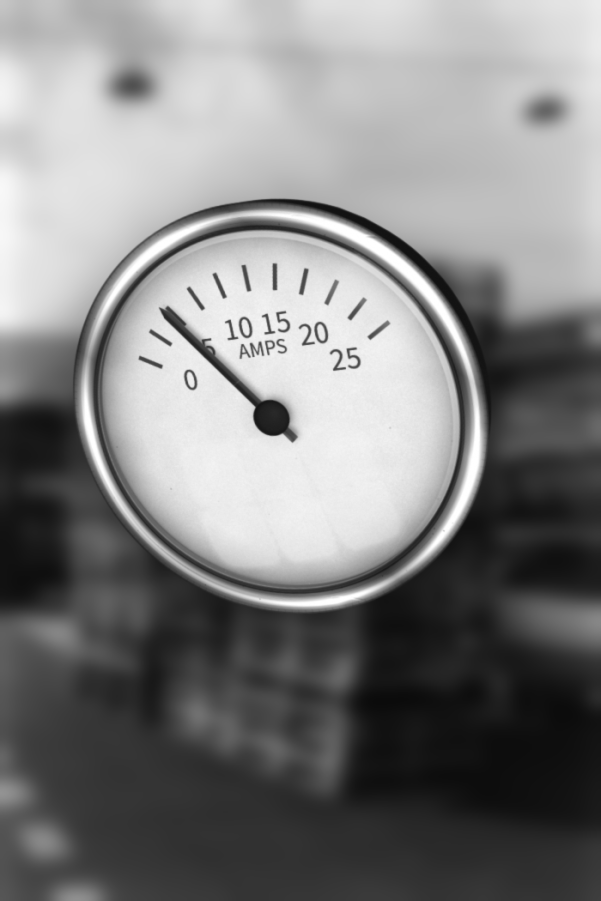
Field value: 5 A
